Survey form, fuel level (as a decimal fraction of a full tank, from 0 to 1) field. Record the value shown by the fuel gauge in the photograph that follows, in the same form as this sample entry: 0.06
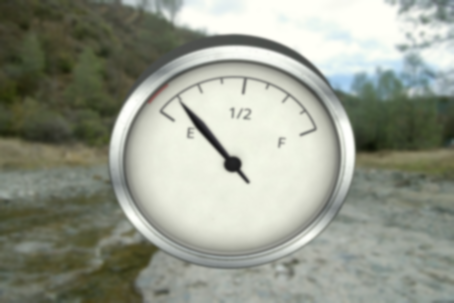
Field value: 0.125
